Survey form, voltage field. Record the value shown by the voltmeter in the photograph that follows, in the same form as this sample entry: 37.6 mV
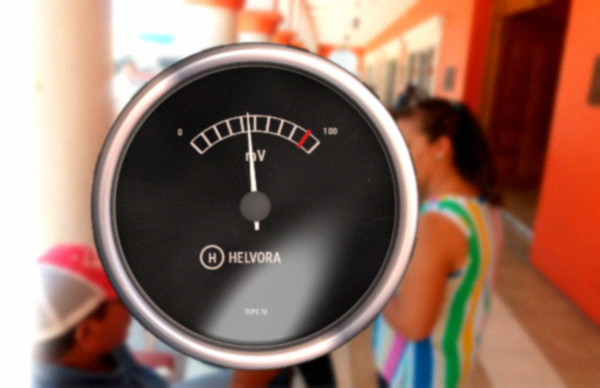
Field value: 45 mV
